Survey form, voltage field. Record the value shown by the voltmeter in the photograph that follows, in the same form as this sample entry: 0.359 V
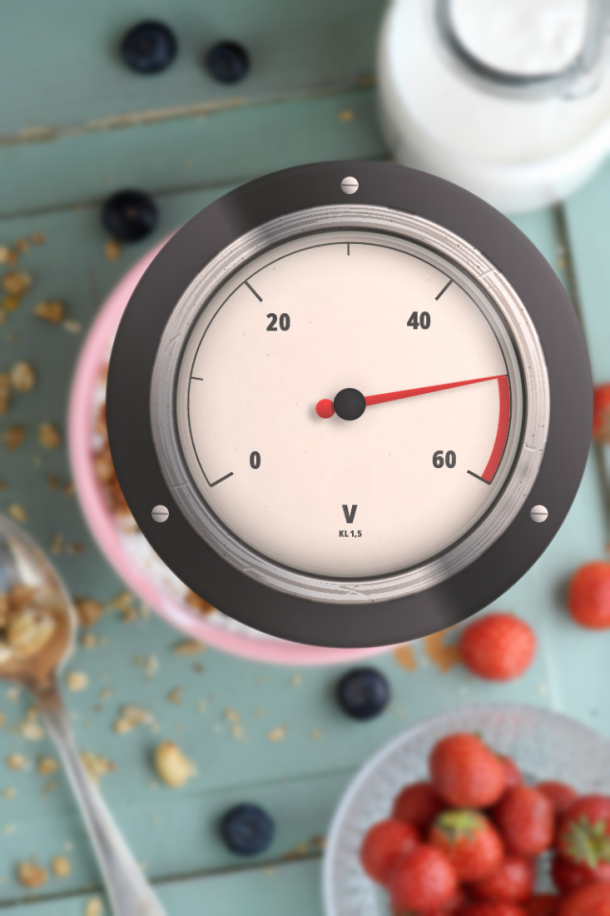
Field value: 50 V
